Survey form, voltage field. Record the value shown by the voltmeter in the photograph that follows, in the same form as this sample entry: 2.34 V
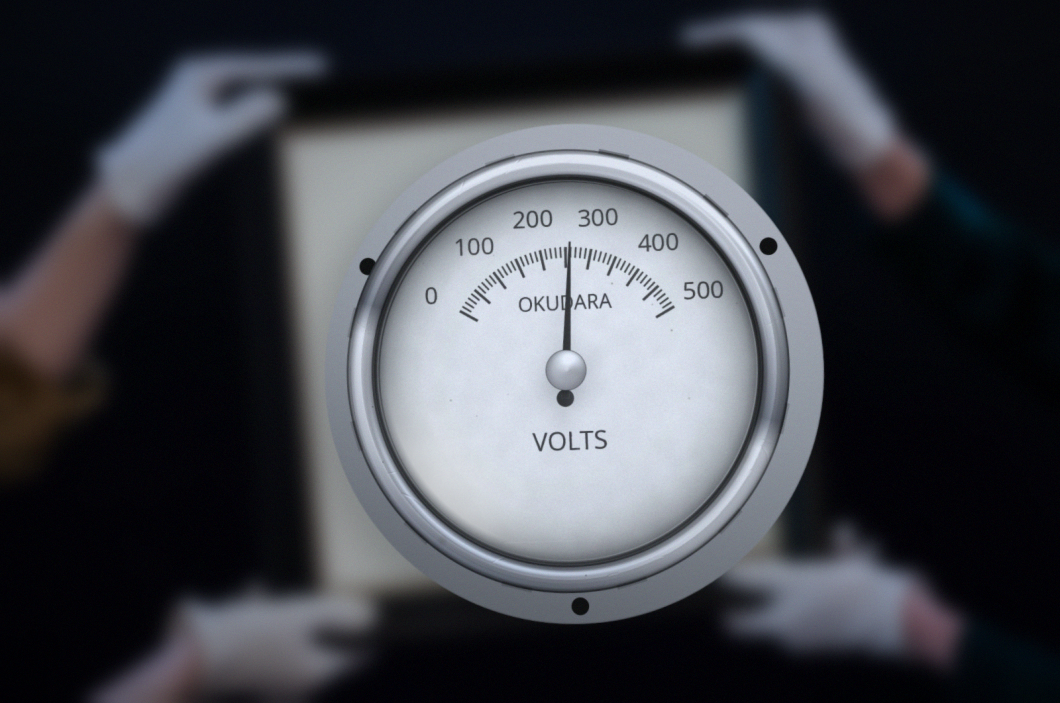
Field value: 260 V
